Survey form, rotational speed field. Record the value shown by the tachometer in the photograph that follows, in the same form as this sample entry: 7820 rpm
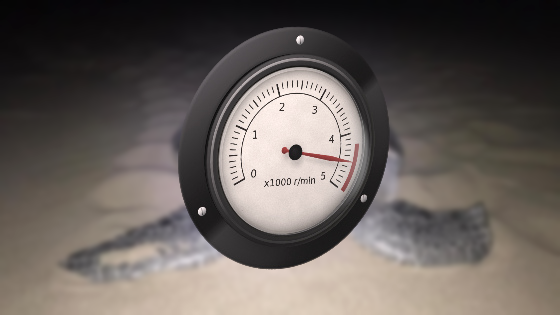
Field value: 4500 rpm
